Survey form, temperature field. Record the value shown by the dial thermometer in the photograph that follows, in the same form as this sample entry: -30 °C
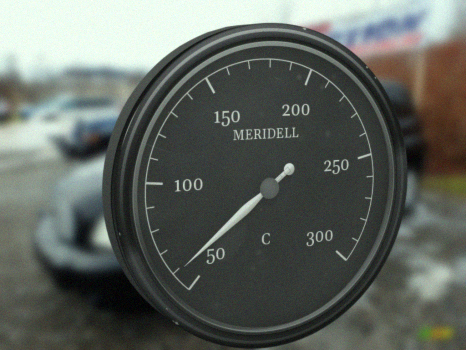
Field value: 60 °C
